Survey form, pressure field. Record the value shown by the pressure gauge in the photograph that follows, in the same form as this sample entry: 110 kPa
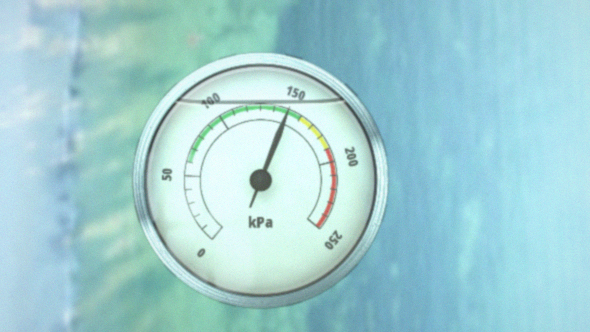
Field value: 150 kPa
